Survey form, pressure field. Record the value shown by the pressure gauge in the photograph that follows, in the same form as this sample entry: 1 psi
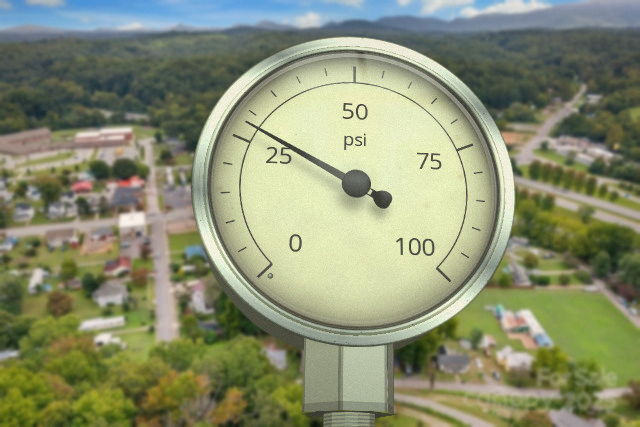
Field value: 27.5 psi
